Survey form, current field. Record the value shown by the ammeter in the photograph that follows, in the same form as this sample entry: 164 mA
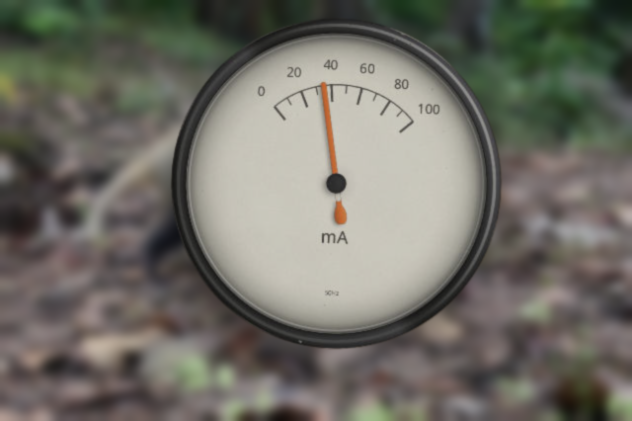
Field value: 35 mA
